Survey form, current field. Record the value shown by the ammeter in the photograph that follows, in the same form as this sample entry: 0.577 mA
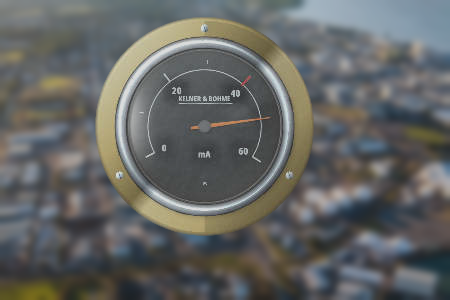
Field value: 50 mA
